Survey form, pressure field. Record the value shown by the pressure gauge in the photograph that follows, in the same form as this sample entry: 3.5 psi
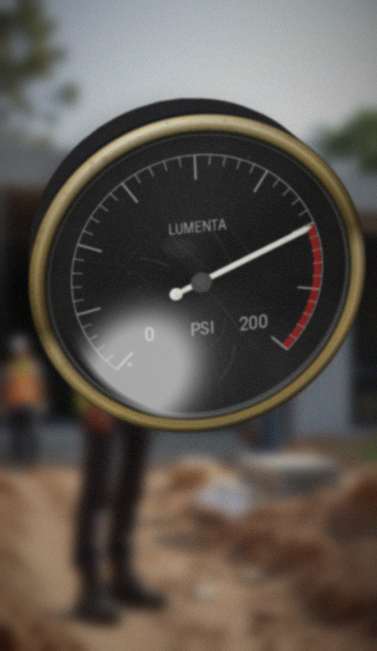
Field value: 150 psi
